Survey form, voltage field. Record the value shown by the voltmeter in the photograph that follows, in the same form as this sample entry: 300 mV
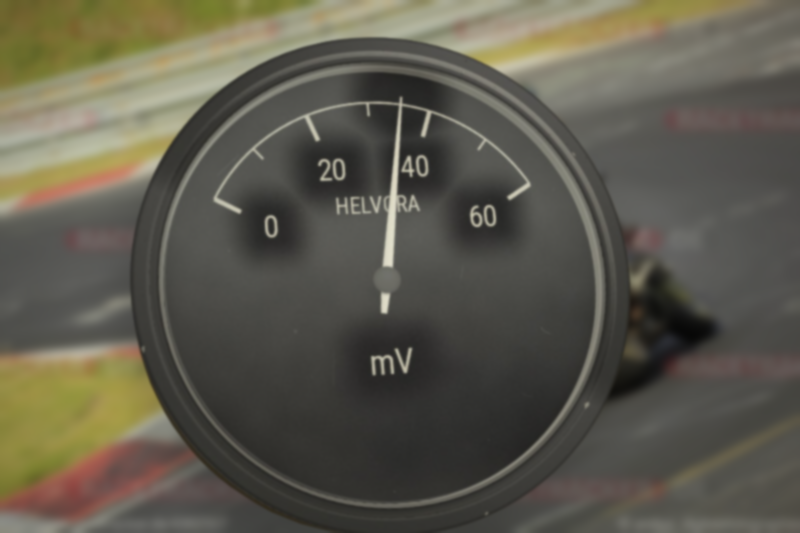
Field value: 35 mV
